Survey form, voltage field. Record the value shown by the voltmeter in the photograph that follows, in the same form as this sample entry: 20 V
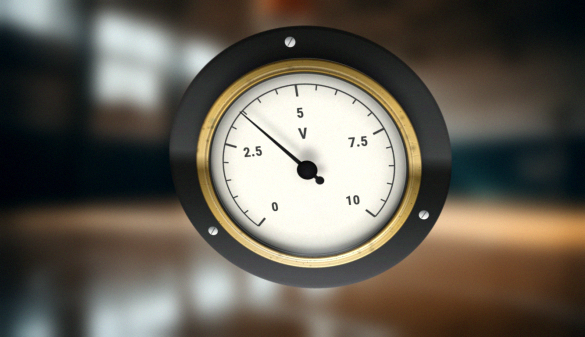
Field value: 3.5 V
